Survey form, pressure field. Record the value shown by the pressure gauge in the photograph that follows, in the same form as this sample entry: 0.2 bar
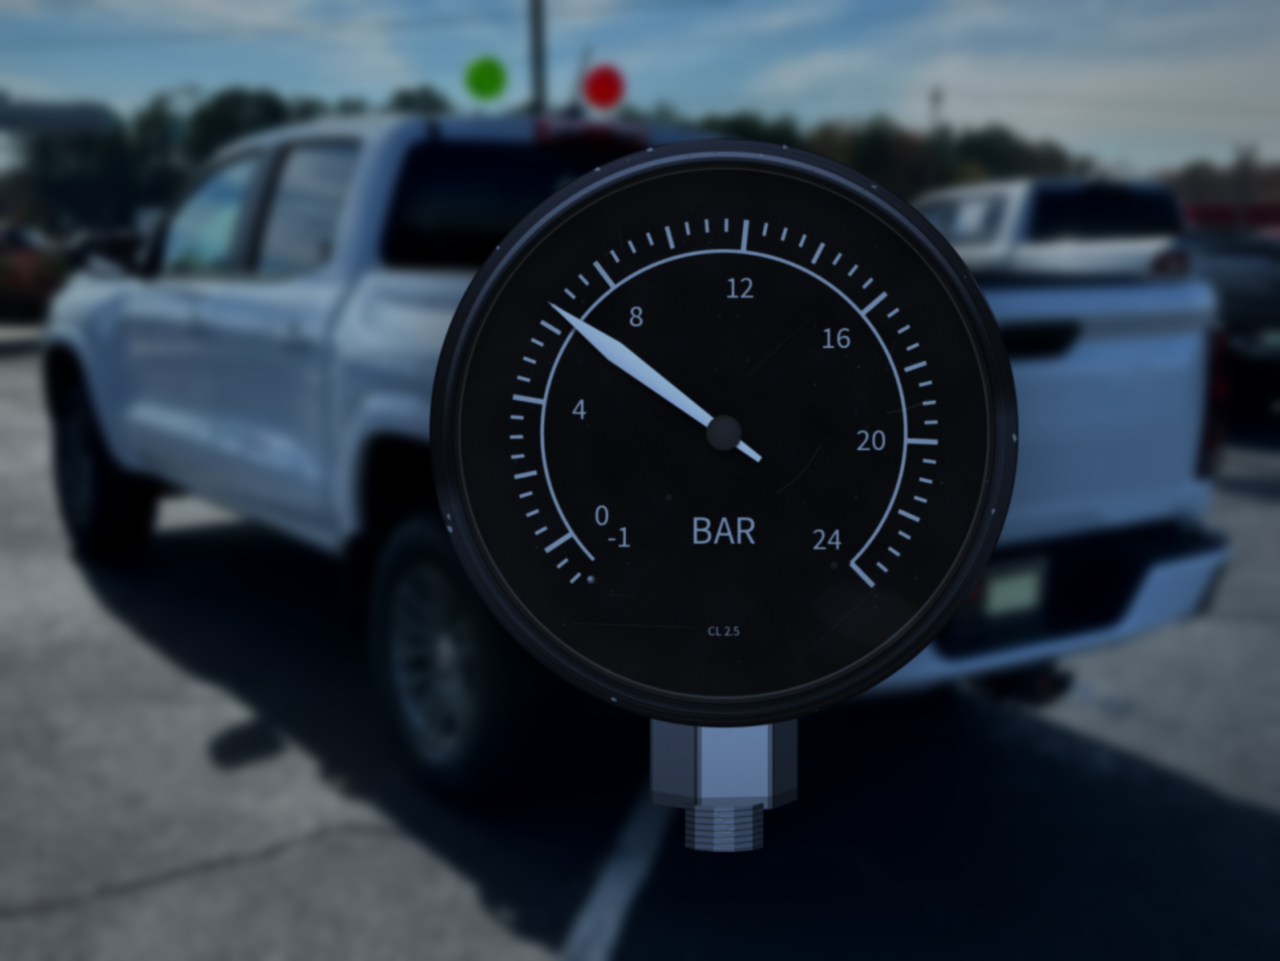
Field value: 6.5 bar
